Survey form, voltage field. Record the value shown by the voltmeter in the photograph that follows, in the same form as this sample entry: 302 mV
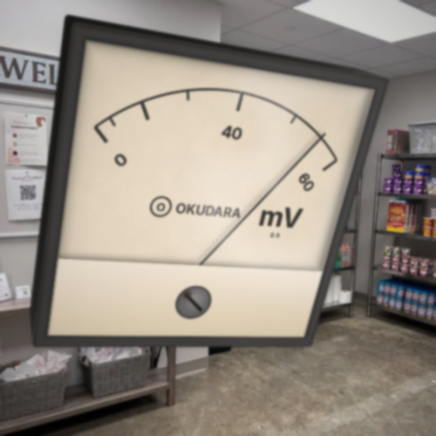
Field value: 55 mV
